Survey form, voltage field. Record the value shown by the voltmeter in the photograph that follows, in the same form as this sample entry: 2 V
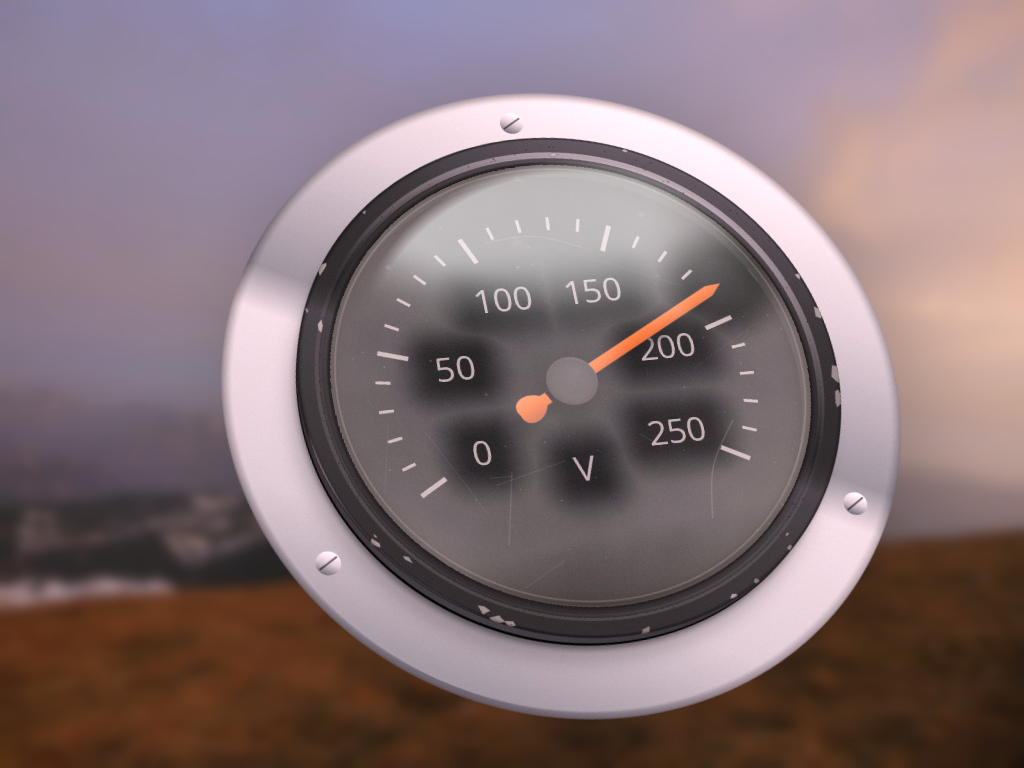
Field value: 190 V
